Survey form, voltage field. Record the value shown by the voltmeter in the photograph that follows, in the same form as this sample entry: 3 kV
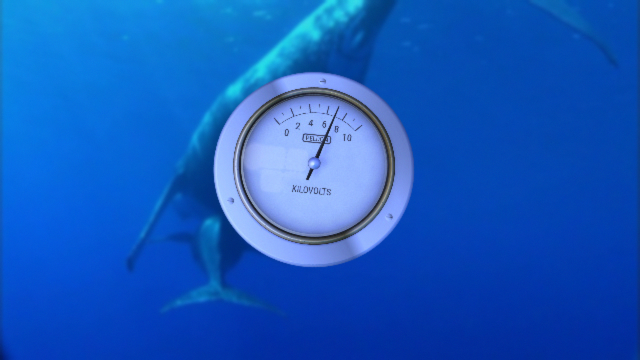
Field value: 7 kV
